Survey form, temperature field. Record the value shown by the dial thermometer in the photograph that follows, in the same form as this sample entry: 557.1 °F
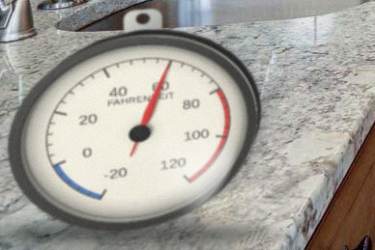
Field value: 60 °F
